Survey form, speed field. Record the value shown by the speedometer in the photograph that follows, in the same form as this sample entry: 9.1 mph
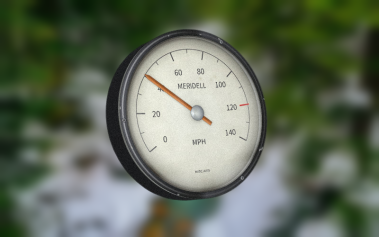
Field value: 40 mph
